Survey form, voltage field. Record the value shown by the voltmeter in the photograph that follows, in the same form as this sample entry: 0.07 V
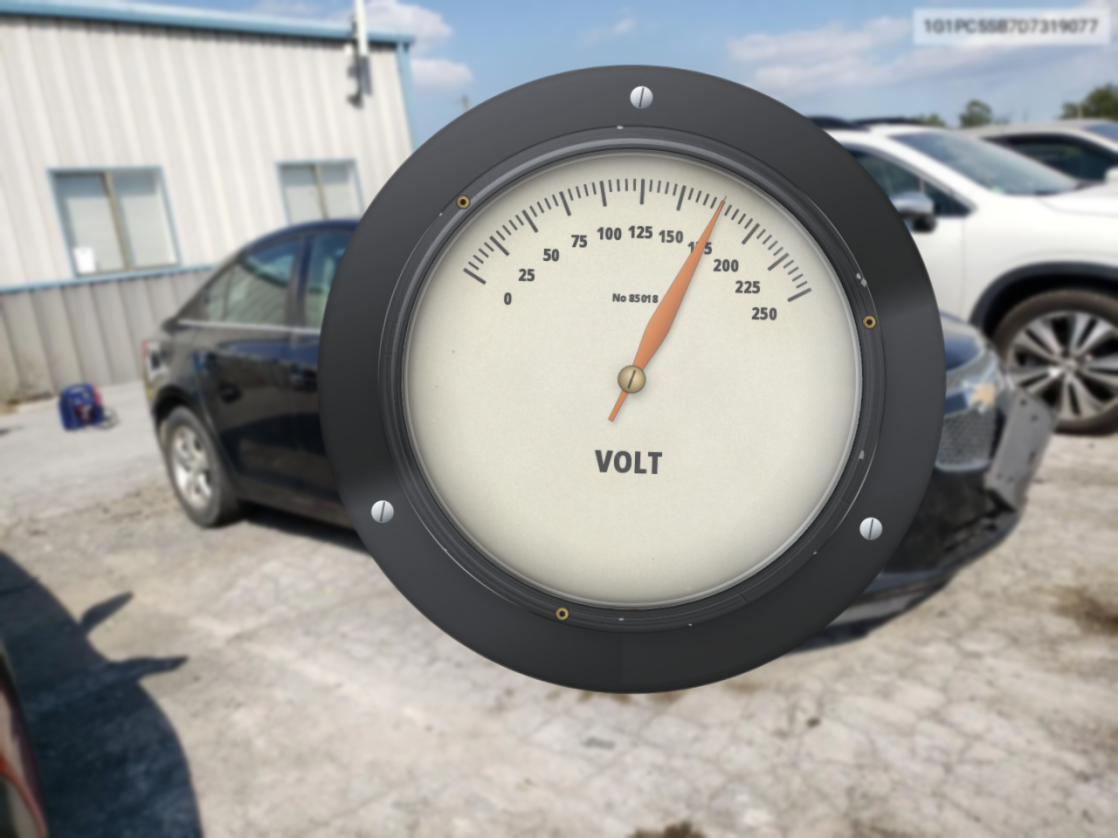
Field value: 175 V
